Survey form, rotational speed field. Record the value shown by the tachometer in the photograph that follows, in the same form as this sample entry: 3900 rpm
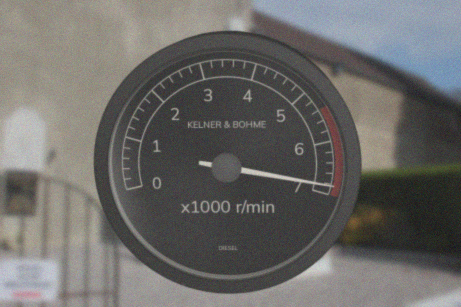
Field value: 6800 rpm
